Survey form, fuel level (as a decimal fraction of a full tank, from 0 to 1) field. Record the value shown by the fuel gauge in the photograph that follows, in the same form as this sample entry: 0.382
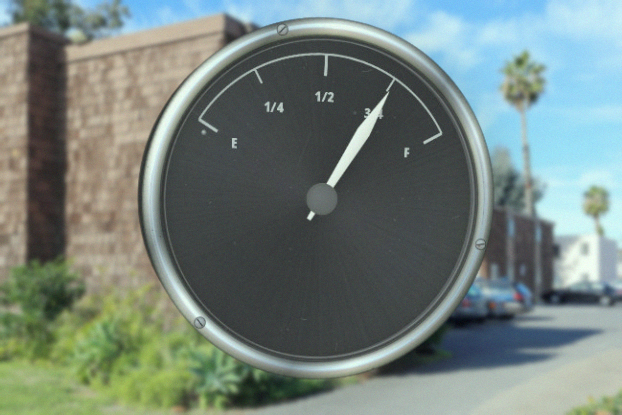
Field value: 0.75
